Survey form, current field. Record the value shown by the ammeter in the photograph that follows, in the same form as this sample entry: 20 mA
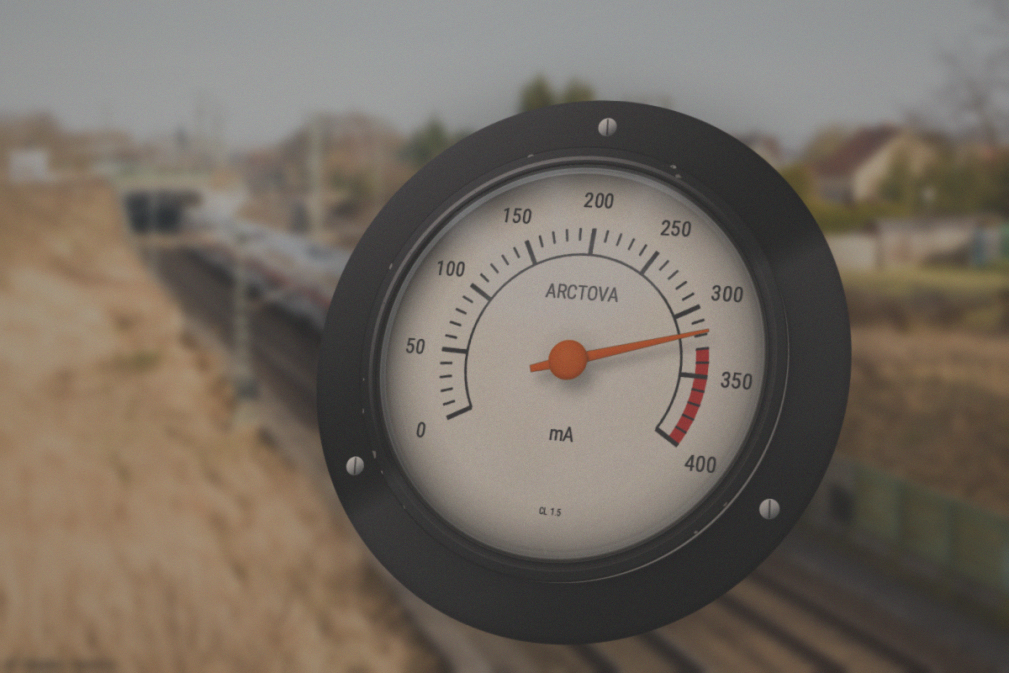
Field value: 320 mA
